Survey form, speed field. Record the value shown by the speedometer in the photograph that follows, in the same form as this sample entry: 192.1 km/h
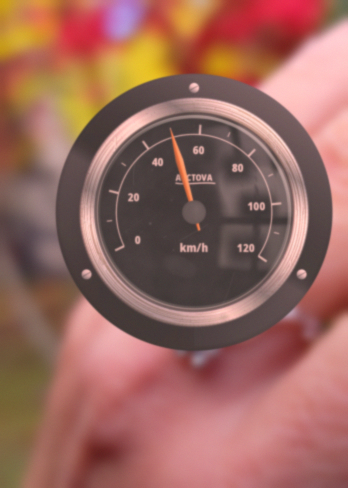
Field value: 50 km/h
